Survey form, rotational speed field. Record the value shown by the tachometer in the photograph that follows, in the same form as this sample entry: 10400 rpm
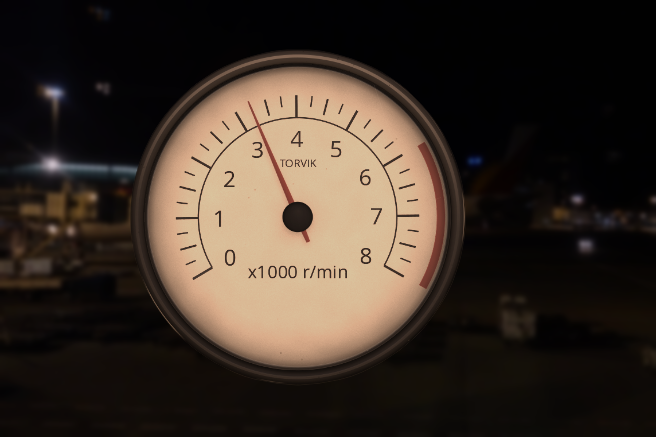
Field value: 3250 rpm
